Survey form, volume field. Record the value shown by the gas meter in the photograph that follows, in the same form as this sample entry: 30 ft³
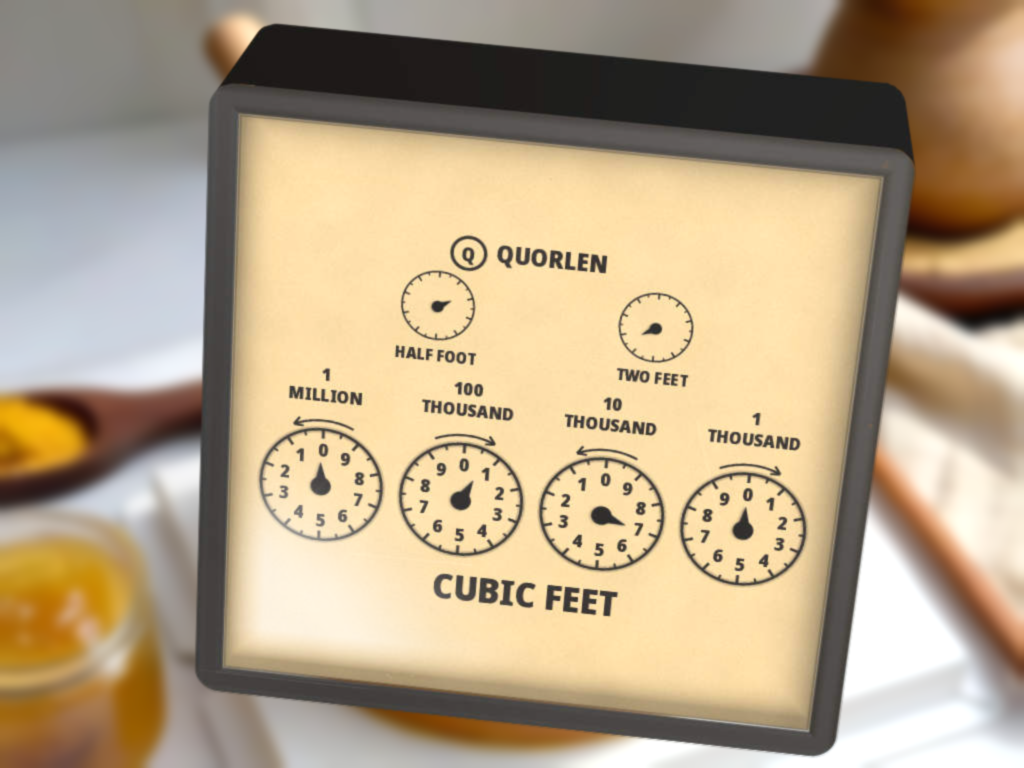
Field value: 7000 ft³
